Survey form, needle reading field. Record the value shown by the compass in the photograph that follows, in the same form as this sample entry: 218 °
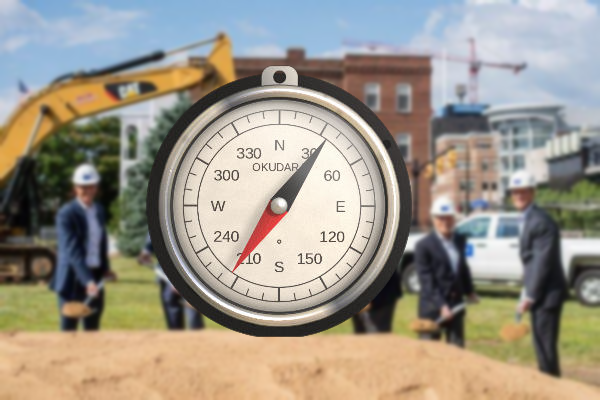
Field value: 215 °
